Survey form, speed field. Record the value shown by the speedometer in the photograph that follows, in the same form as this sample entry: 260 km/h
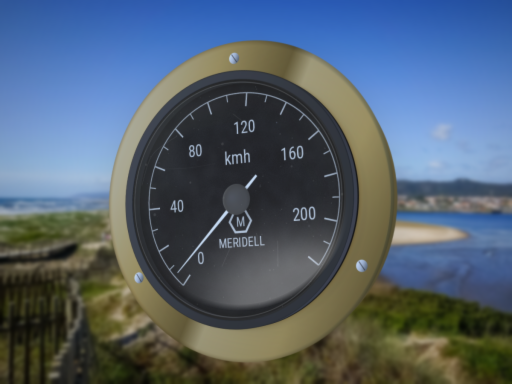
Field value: 5 km/h
